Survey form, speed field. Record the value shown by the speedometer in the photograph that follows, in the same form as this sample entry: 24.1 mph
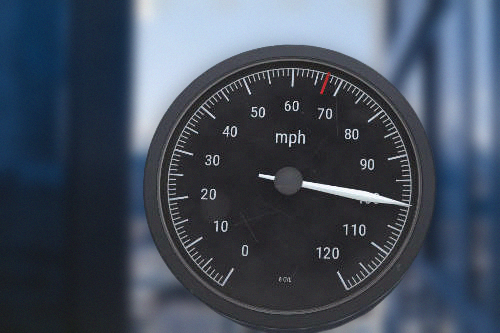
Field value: 100 mph
